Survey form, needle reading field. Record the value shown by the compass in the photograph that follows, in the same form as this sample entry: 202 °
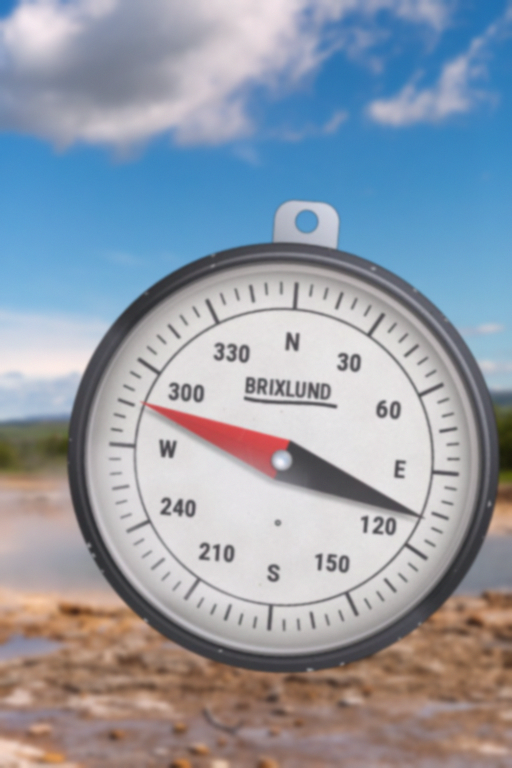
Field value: 287.5 °
